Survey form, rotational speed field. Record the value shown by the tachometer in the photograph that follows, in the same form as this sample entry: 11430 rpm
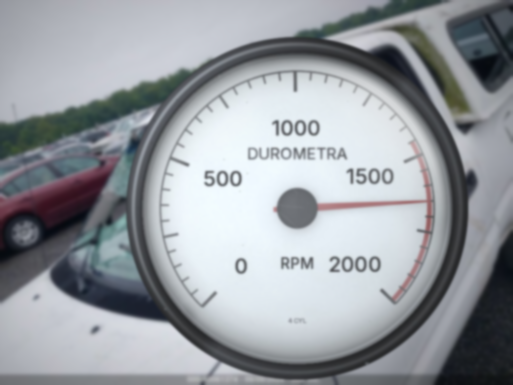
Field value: 1650 rpm
